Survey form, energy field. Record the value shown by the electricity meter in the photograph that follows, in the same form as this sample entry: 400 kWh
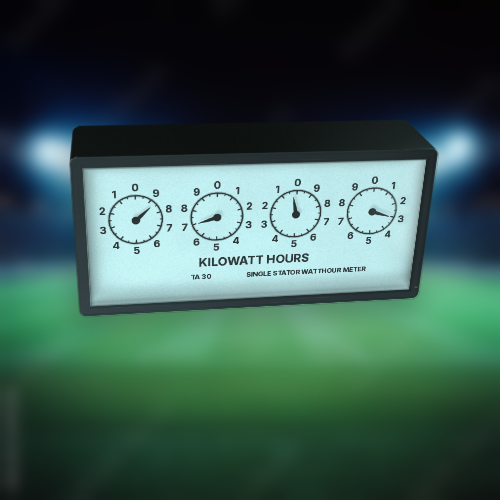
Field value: 8703 kWh
